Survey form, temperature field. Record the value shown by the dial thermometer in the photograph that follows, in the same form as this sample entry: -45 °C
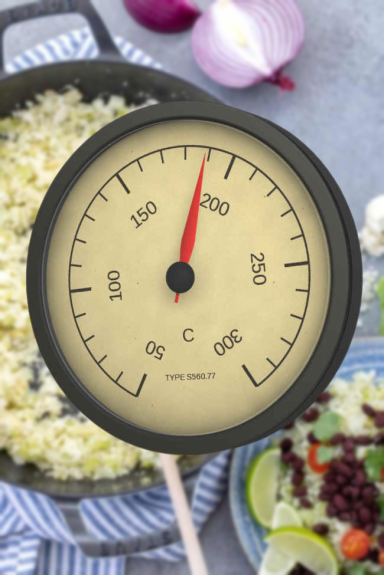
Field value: 190 °C
